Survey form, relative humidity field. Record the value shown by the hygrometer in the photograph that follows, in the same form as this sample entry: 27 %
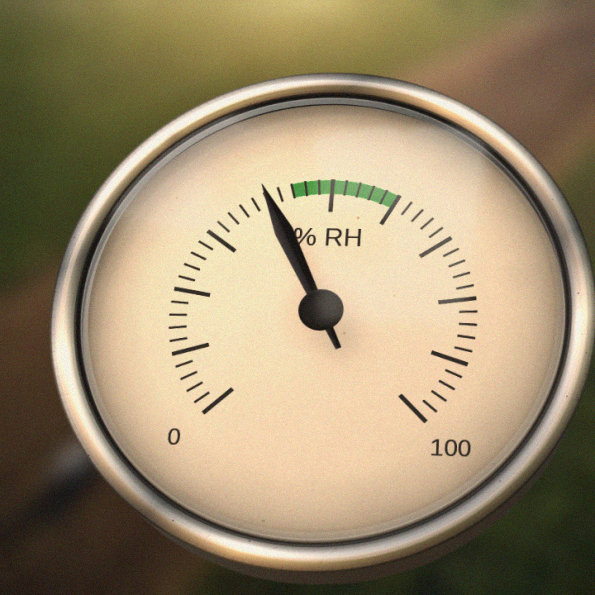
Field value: 40 %
